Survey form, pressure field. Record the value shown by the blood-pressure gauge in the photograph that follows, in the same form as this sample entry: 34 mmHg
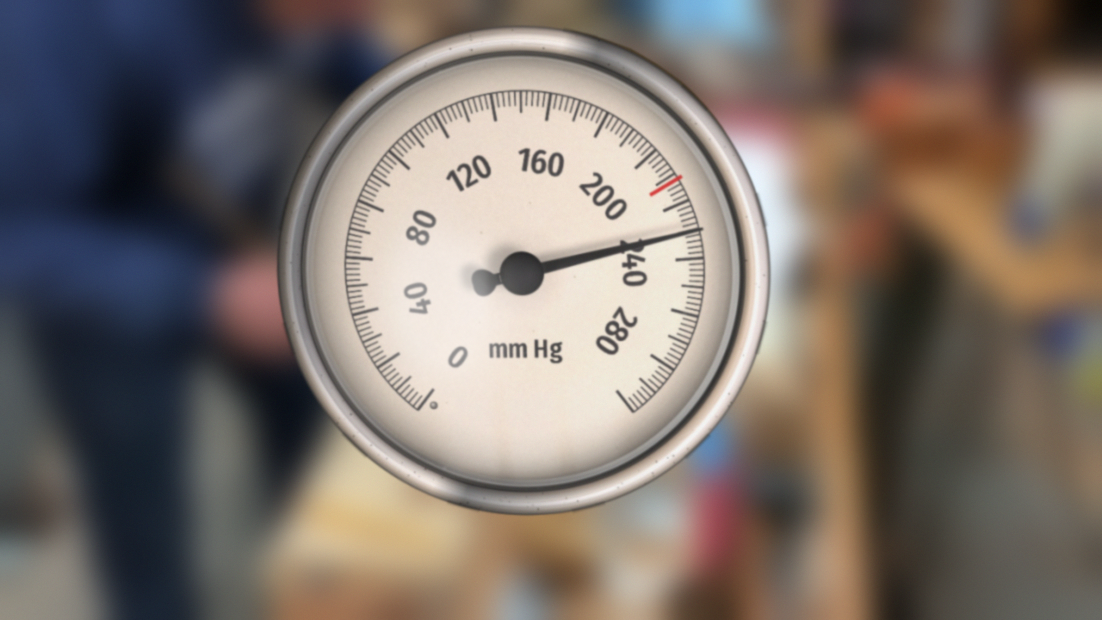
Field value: 230 mmHg
